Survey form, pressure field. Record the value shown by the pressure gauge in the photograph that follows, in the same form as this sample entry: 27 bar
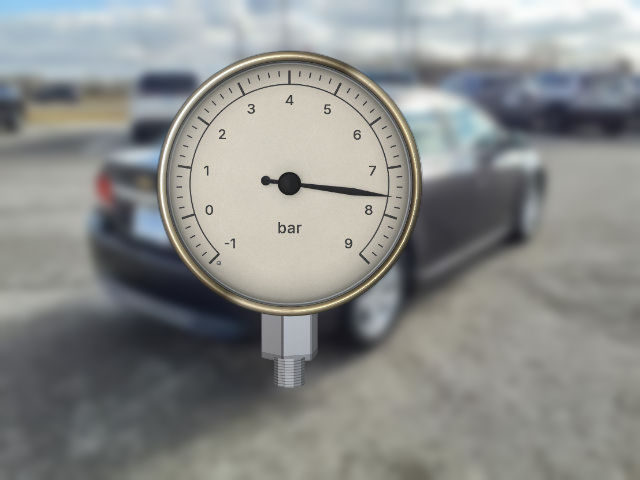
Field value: 7.6 bar
